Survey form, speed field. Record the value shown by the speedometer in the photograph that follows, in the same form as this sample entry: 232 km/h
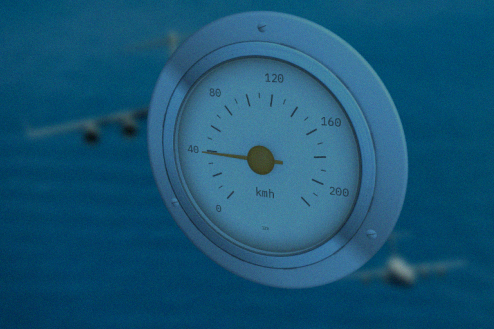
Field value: 40 km/h
